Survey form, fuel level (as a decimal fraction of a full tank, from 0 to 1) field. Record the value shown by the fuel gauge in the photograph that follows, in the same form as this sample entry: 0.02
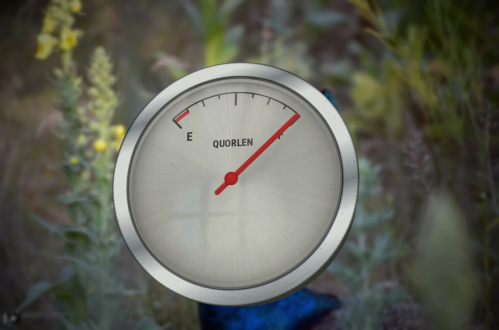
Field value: 1
